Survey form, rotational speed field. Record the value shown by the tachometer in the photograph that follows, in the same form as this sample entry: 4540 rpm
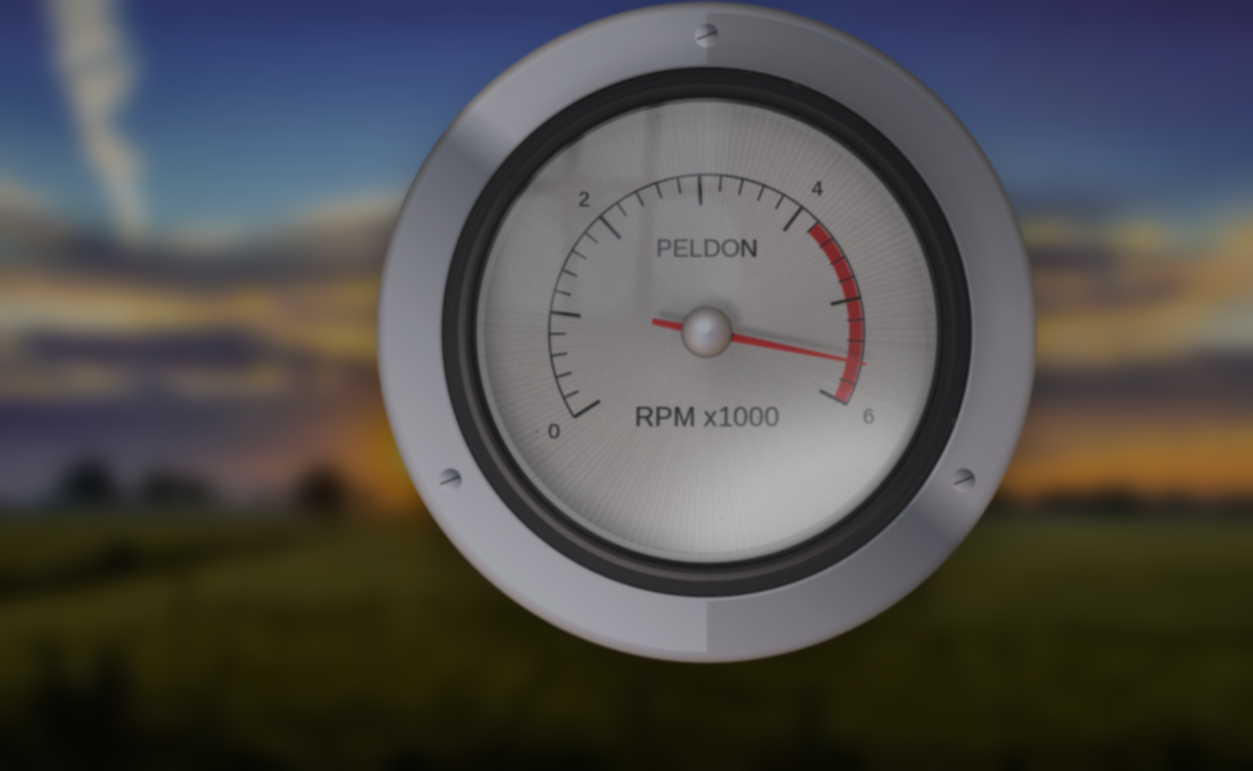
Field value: 5600 rpm
